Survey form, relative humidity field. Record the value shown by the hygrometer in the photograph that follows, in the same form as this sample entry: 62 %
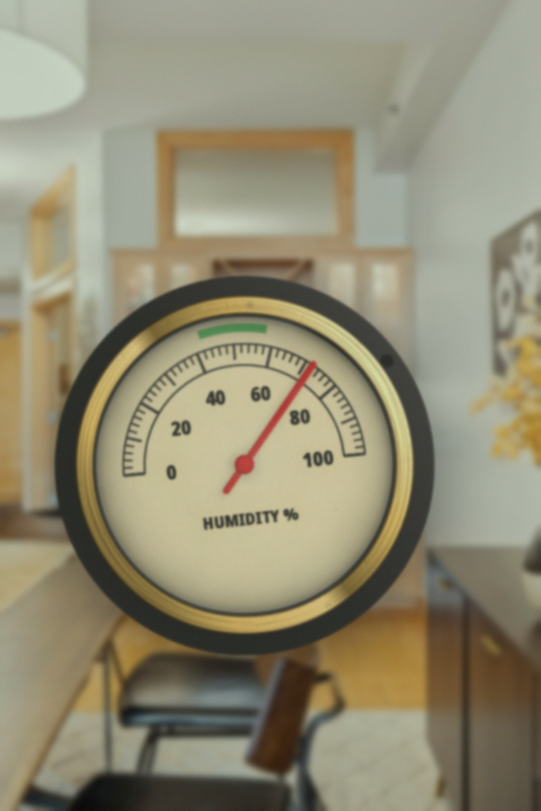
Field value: 72 %
